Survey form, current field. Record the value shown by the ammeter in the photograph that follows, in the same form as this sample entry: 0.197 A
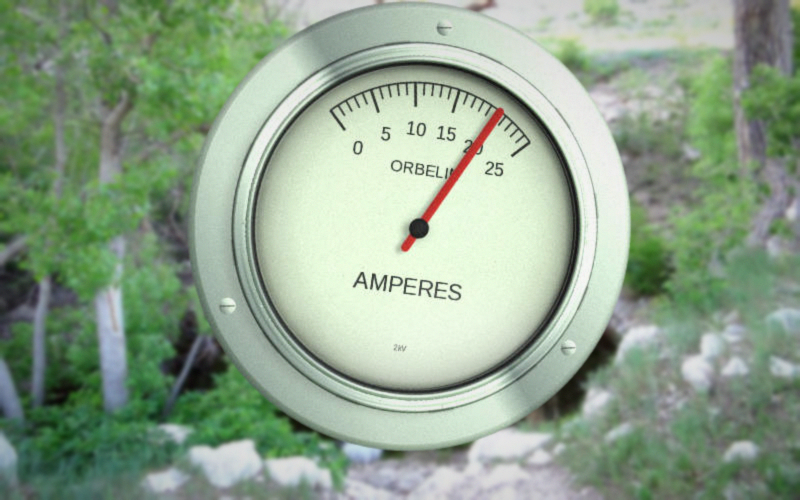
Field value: 20 A
